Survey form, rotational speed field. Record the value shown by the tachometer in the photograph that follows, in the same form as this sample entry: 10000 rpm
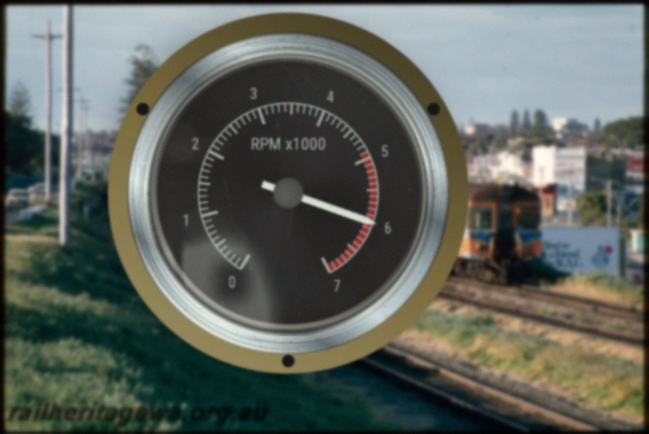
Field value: 6000 rpm
